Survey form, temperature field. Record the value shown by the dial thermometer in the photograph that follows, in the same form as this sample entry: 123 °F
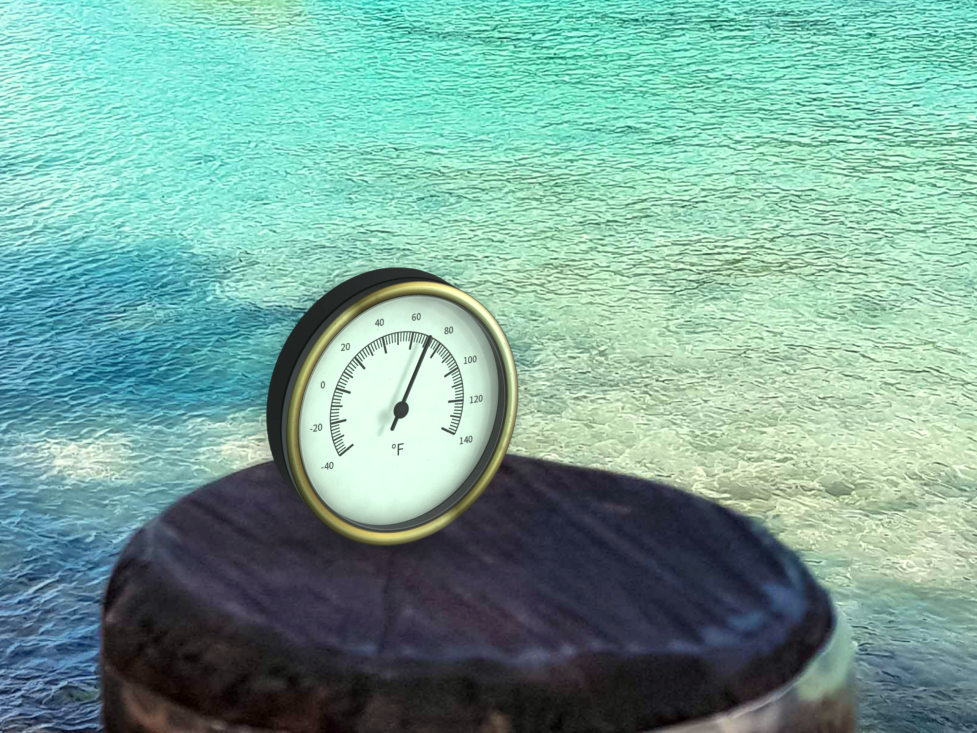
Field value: 70 °F
